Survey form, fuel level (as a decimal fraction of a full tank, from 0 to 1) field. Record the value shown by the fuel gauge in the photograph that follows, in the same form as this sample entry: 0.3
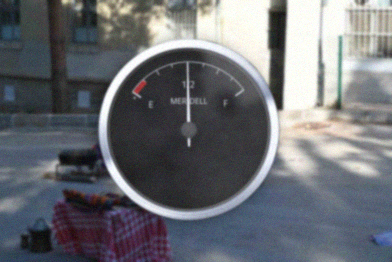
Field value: 0.5
